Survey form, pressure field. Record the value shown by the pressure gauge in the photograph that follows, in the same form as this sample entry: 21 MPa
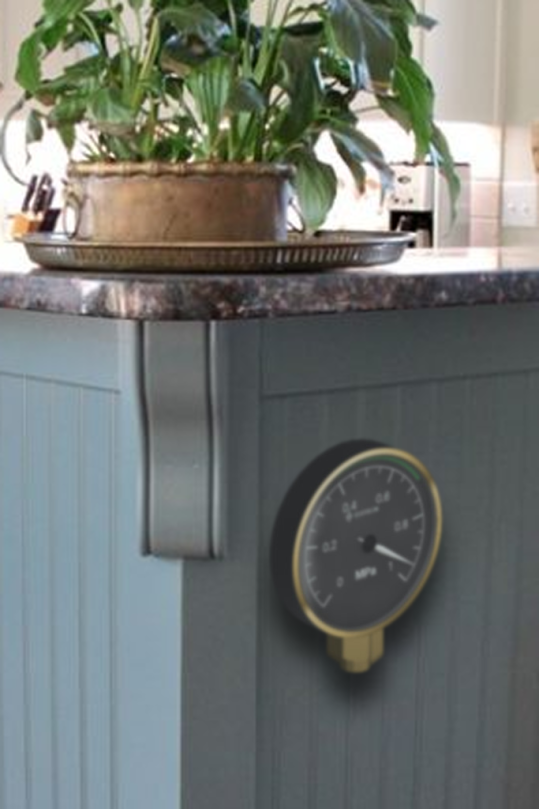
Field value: 0.95 MPa
